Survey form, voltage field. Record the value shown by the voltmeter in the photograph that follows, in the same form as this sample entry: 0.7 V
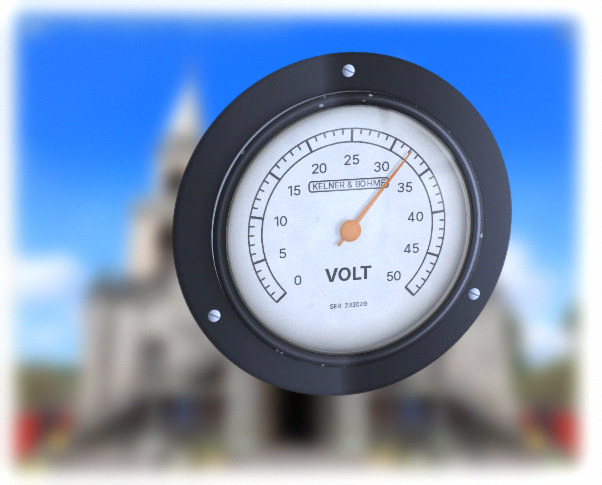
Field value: 32 V
